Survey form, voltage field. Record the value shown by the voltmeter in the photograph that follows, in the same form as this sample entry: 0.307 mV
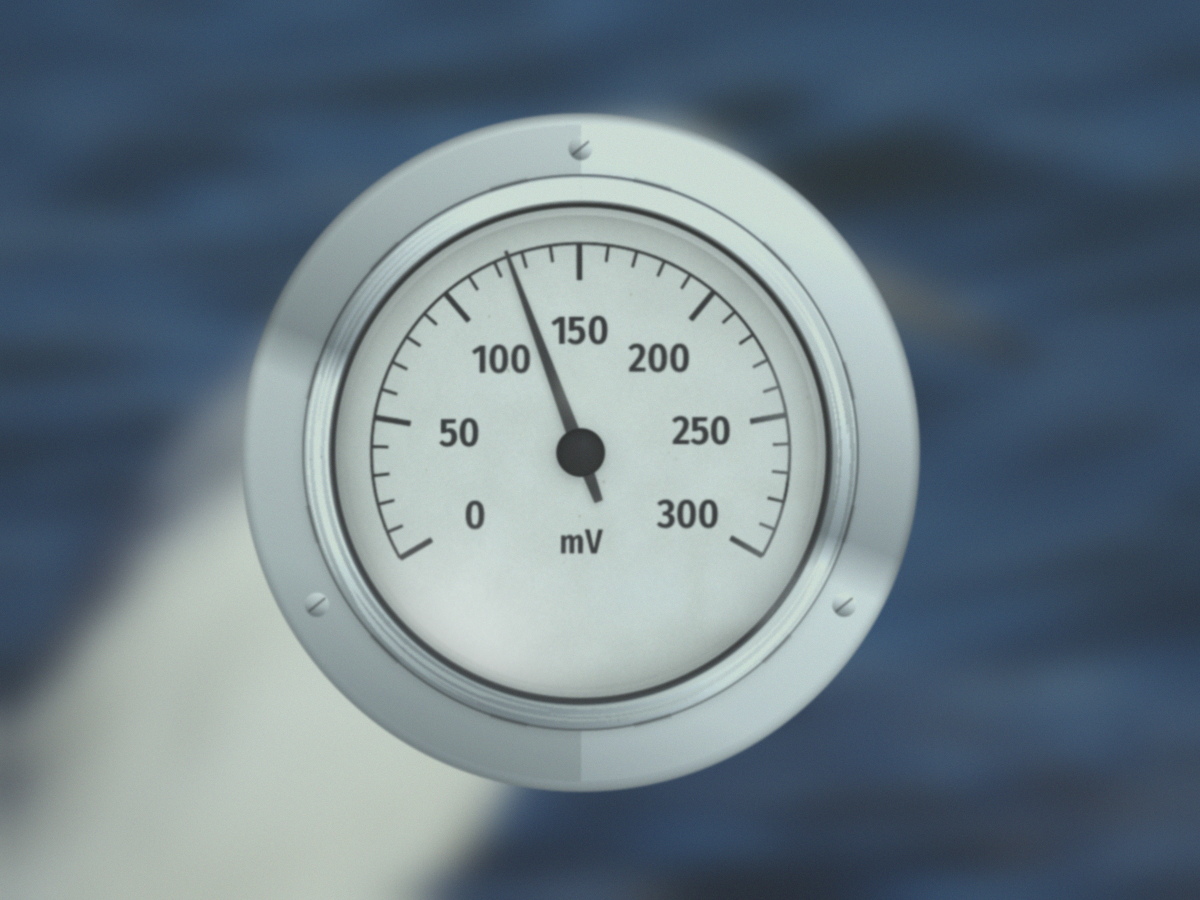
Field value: 125 mV
